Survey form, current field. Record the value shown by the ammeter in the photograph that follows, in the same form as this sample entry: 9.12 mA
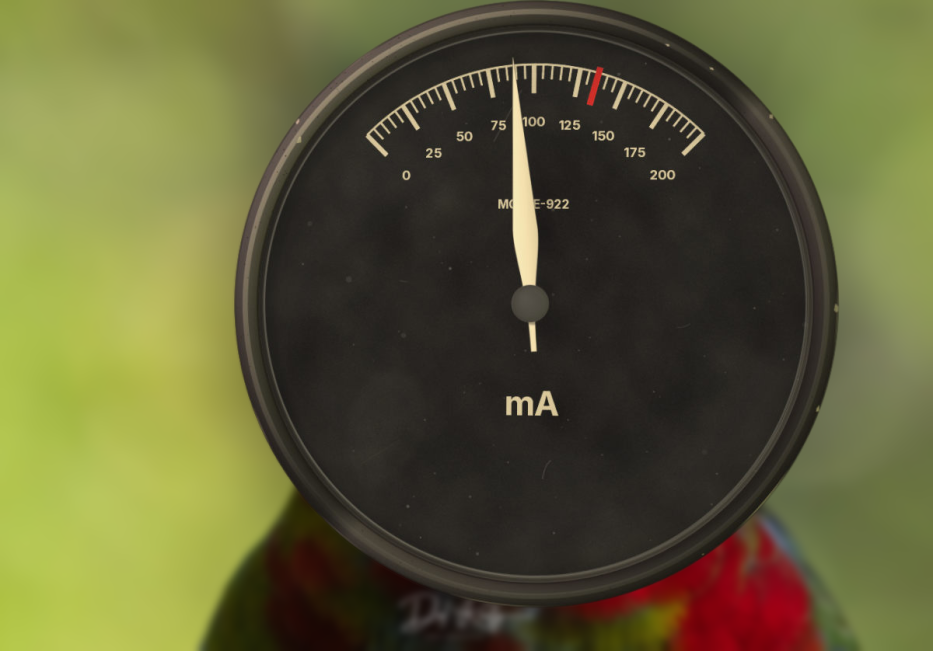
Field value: 90 mA
